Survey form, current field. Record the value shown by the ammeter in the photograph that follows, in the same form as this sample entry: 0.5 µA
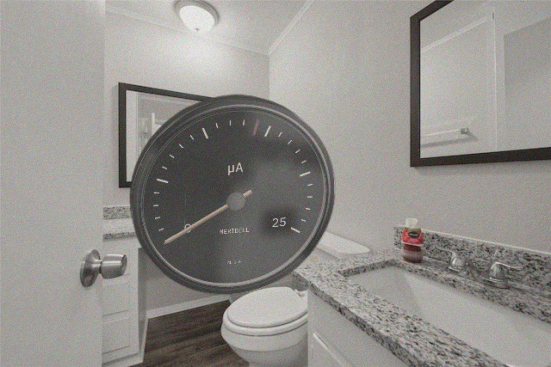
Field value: 0 µA
